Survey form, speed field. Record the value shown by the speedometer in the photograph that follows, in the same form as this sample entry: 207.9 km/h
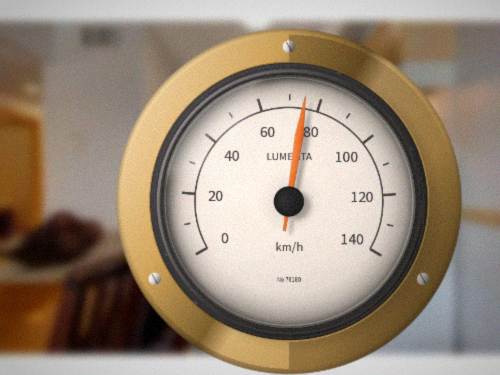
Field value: 75 km/h
